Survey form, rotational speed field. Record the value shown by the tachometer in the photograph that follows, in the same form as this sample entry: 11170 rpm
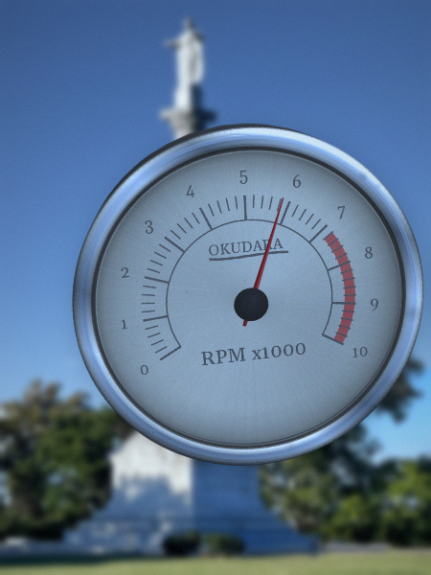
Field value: 5800 rpm
